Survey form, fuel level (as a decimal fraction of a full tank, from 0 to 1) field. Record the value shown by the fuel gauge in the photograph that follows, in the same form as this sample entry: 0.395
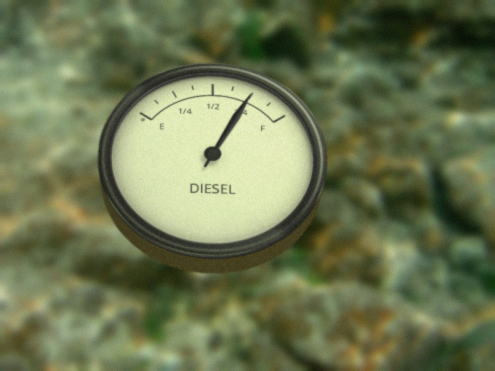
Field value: 0.75
